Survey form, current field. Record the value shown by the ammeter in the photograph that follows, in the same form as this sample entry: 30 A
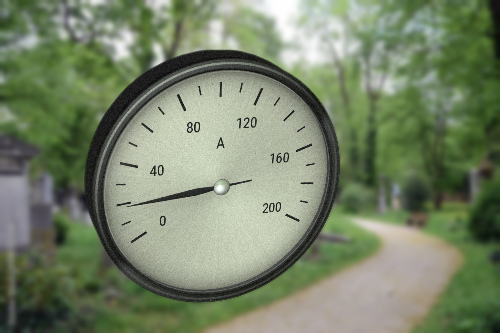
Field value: 20 A
